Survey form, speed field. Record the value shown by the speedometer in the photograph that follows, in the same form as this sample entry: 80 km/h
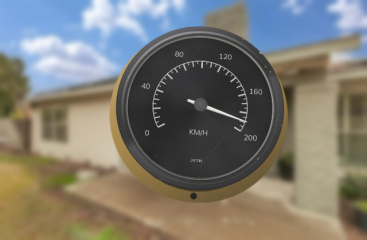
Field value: 190 km/h
